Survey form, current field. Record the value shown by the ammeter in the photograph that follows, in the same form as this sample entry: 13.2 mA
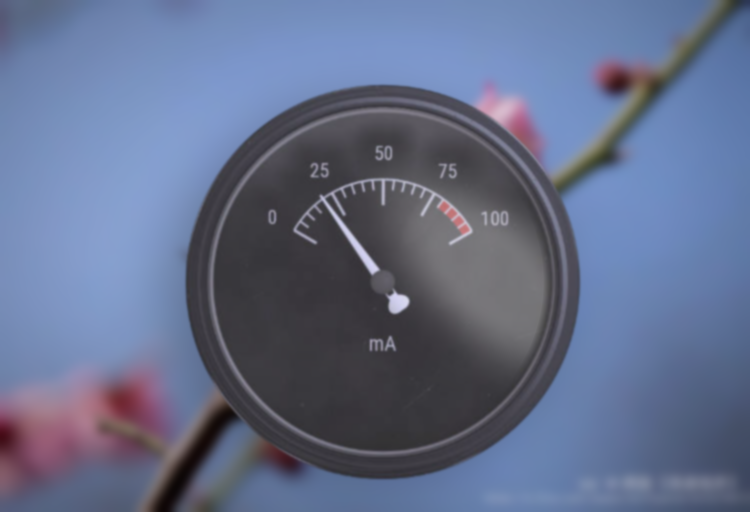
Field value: 20 mA
